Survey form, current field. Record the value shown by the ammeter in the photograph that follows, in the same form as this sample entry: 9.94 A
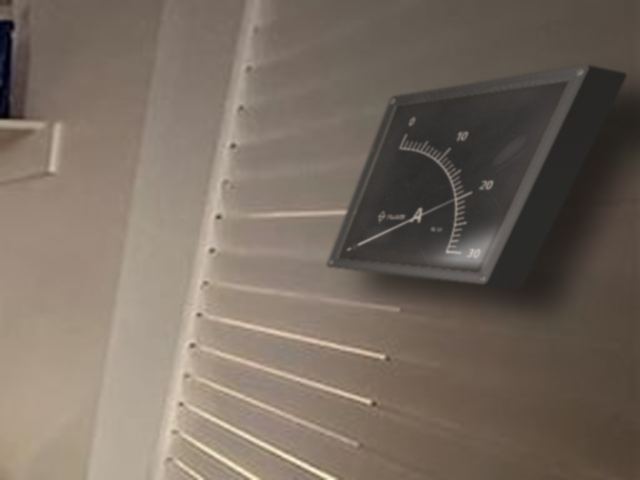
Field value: 20 A
